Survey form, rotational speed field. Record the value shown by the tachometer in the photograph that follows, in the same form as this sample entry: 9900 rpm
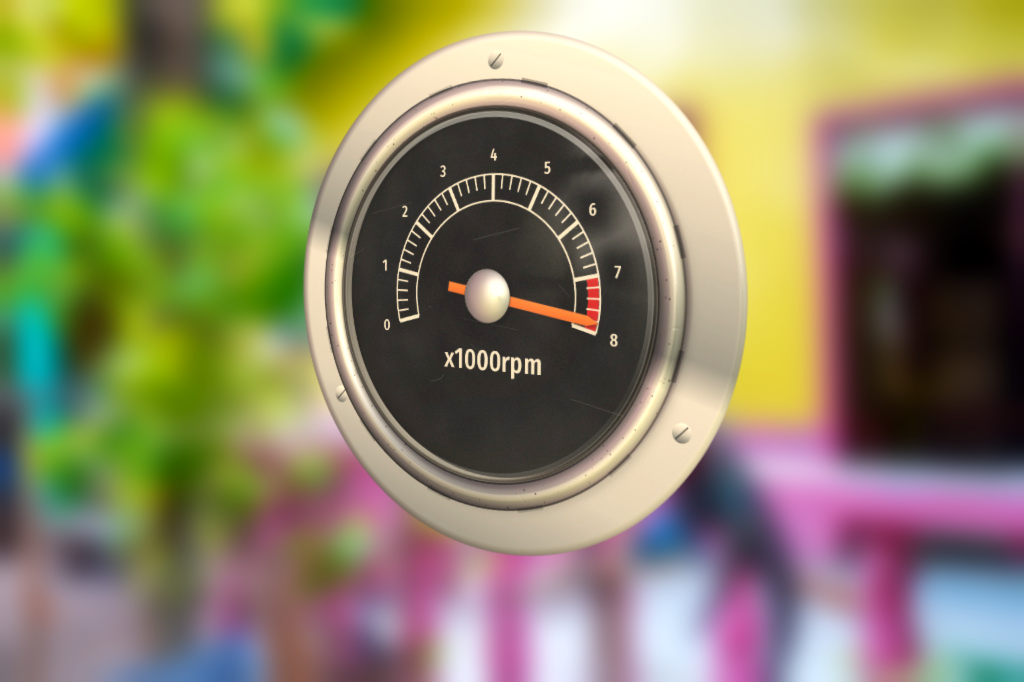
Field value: 7800 rpm
